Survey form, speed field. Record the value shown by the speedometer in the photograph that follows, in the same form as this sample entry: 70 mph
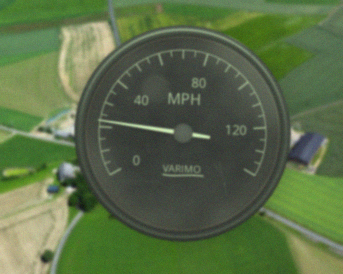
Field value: 22.5 mph
